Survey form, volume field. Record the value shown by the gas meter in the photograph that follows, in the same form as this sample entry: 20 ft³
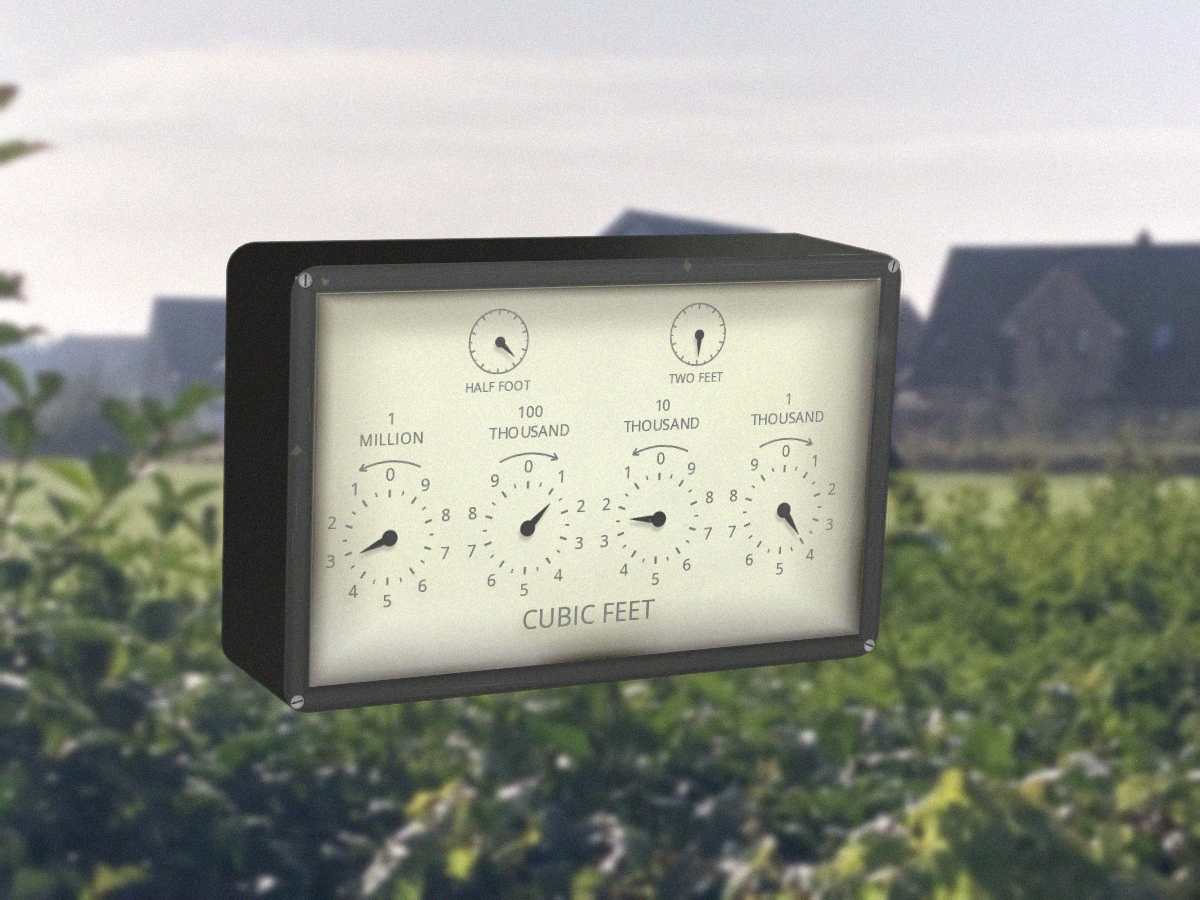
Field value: 312400 ft³
